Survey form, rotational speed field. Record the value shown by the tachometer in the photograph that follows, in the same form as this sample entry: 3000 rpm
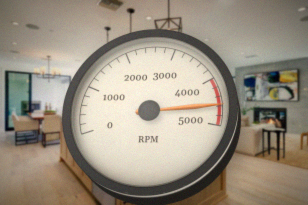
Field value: 4600 rpm
